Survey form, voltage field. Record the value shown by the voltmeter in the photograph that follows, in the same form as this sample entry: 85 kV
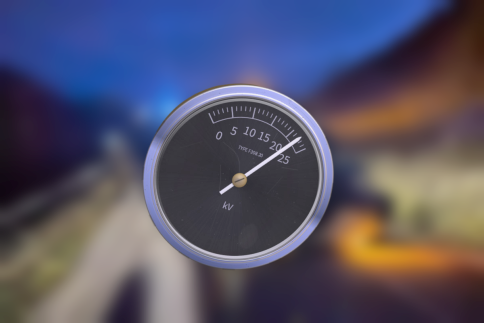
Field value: 22 kV
